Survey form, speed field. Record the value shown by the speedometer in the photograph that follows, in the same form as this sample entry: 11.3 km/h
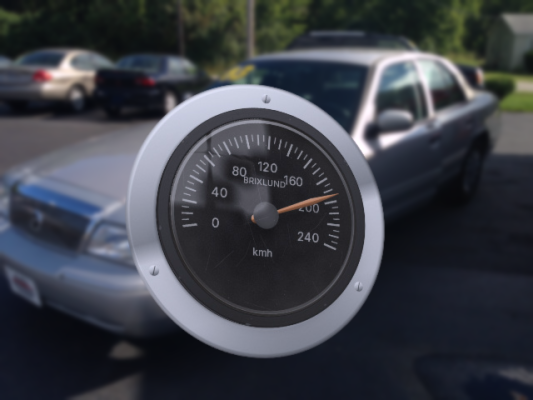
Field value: 195 km/h
